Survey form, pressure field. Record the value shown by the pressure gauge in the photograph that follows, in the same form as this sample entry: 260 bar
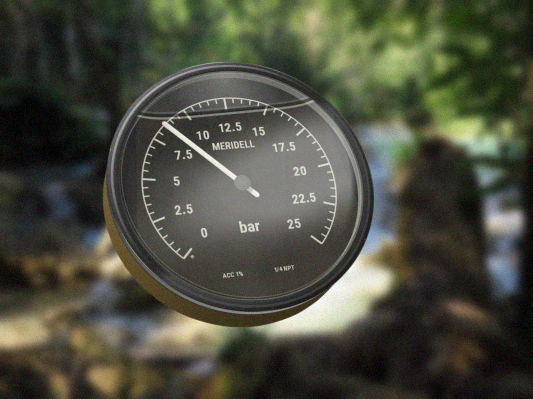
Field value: 8.5 bar
